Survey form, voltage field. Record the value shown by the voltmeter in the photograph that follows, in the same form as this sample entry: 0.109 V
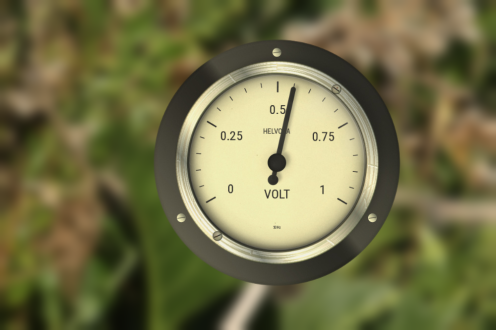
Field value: 0.55 V
